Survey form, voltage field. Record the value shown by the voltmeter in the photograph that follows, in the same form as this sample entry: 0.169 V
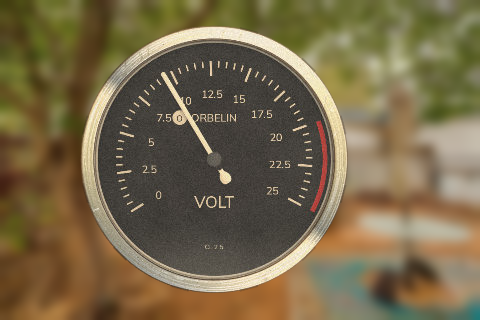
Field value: 9.5 V
